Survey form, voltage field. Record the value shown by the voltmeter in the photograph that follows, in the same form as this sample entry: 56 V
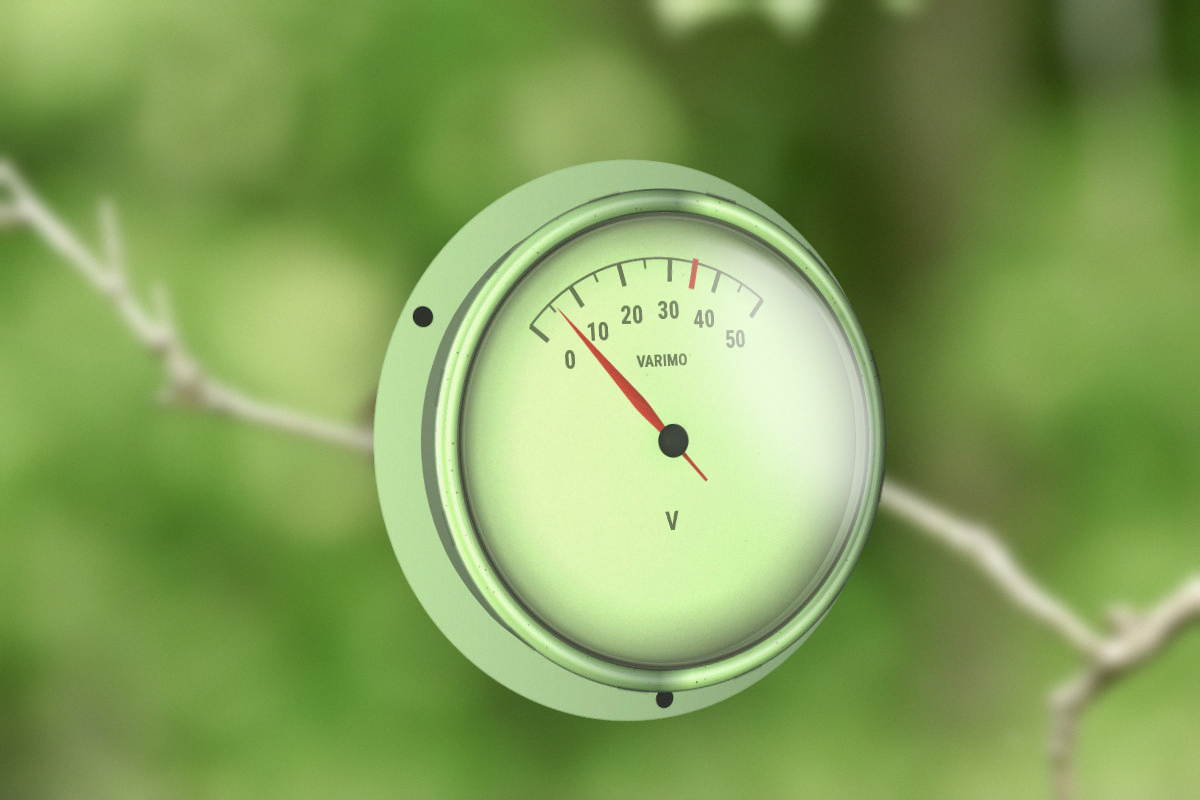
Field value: 5 V
